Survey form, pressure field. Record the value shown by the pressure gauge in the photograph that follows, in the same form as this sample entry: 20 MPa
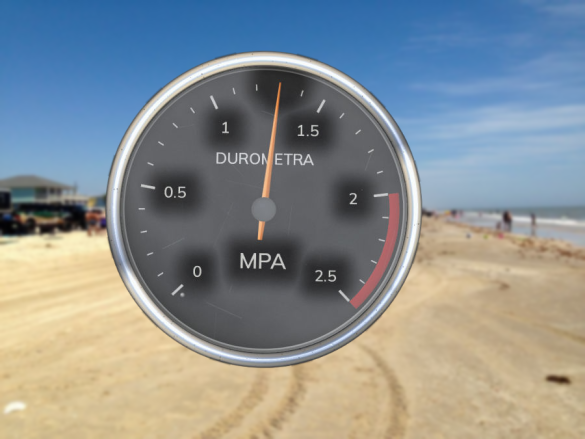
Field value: 1.3 MPa
